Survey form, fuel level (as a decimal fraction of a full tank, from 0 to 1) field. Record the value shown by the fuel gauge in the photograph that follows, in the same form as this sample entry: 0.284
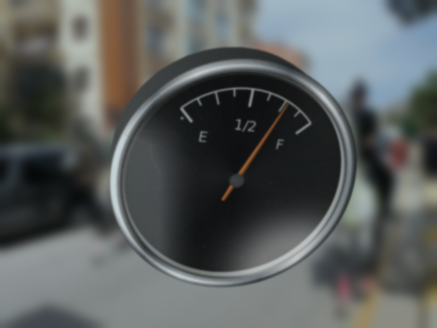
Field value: 0.75
